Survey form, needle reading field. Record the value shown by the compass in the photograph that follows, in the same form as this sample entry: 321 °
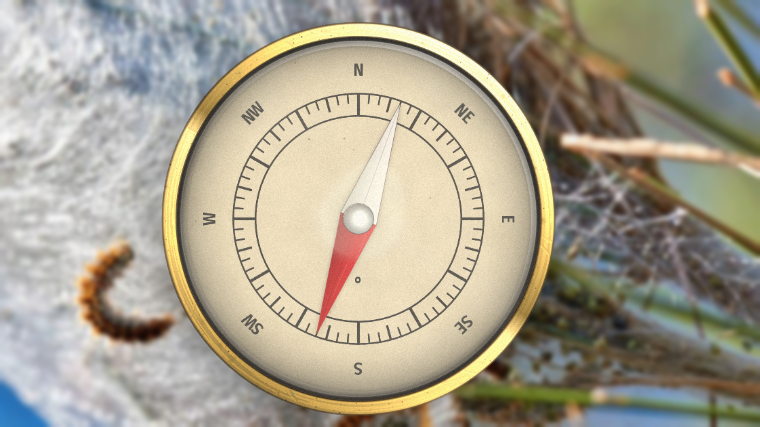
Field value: 200 °
